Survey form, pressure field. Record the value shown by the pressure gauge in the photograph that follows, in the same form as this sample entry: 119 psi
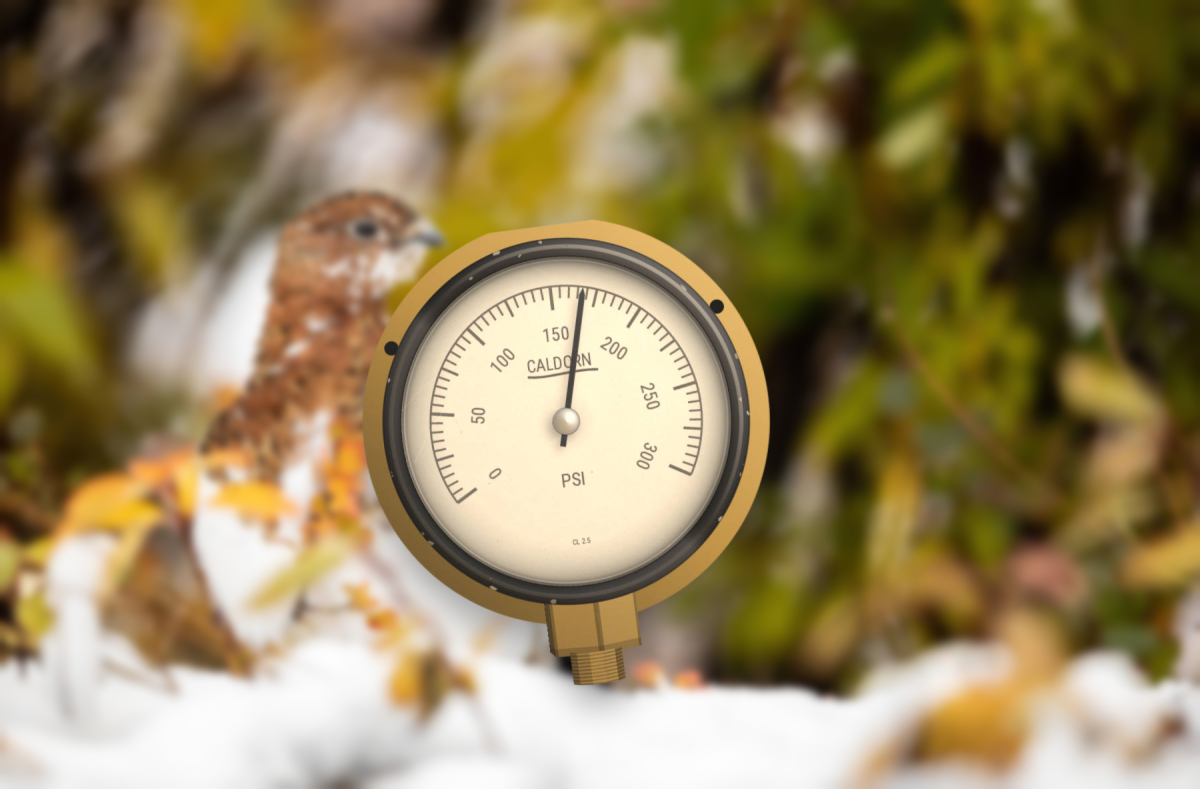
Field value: 167.5 psi
